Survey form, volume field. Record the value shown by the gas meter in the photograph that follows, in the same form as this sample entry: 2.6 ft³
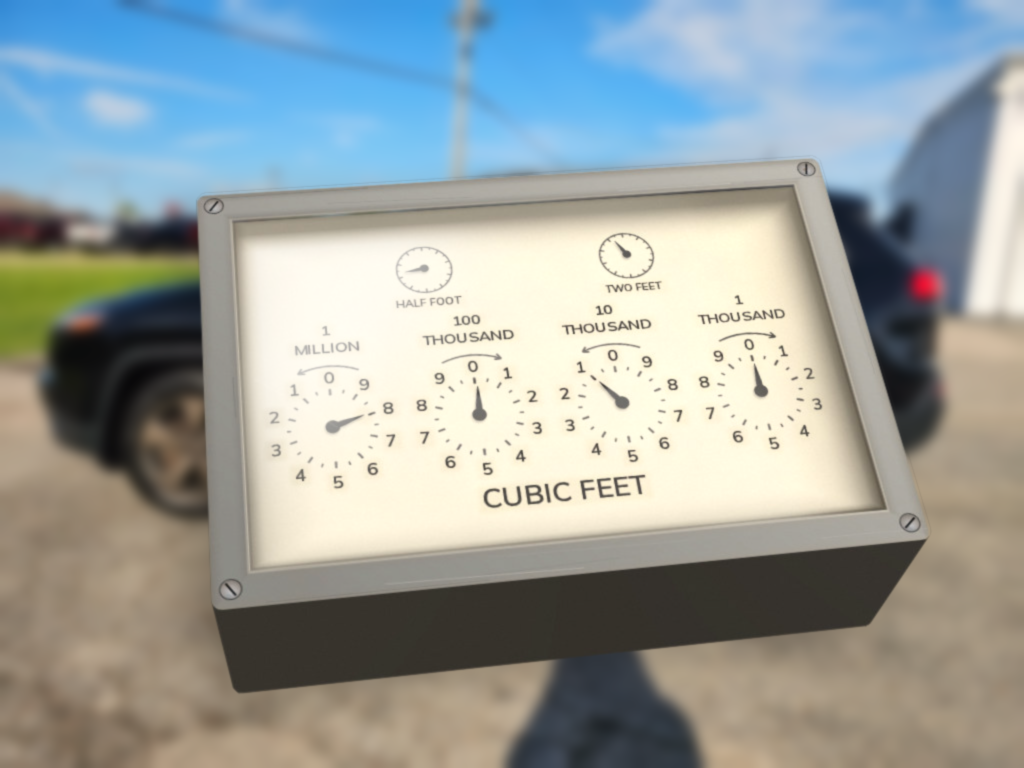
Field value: 801000 ft³
